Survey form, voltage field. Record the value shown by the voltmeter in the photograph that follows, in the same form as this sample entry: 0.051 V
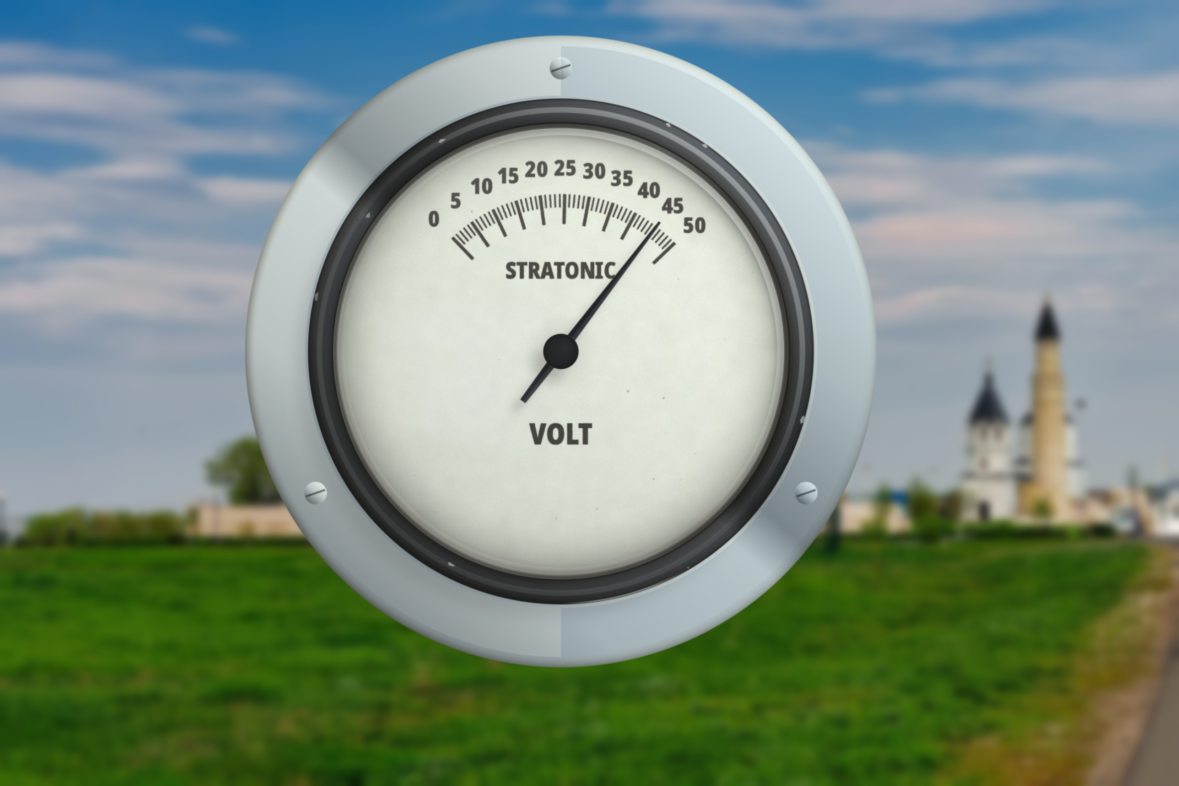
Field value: 45 V
